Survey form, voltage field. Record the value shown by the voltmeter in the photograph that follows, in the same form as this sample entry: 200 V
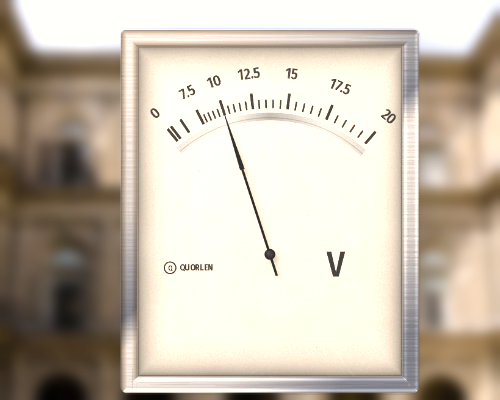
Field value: 10 V
